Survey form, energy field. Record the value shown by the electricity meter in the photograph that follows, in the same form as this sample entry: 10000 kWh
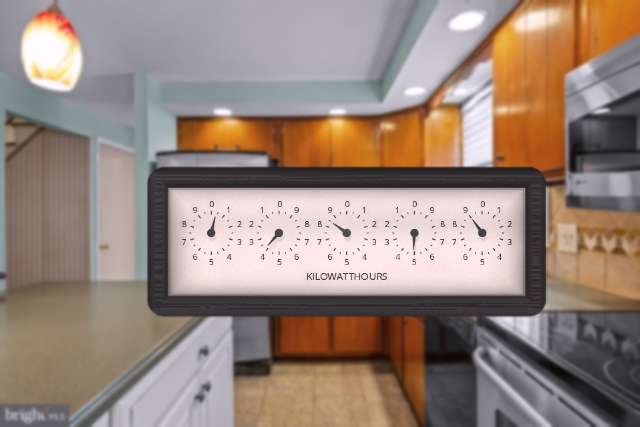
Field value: 3849 kWh
